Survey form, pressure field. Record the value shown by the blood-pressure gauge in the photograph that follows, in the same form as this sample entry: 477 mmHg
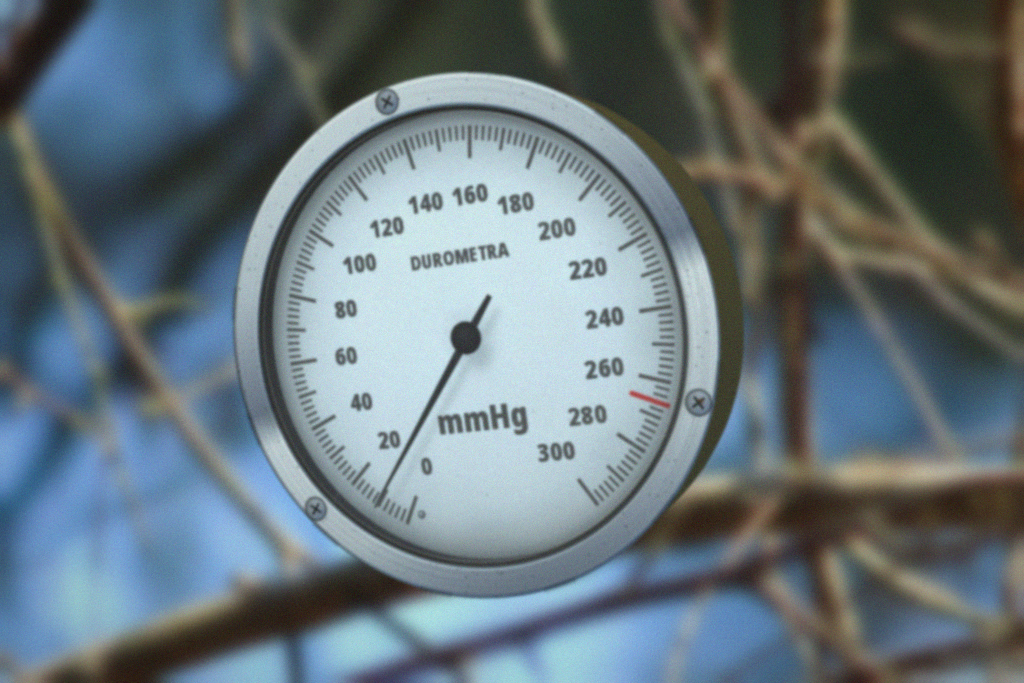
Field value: 10 mmHg
